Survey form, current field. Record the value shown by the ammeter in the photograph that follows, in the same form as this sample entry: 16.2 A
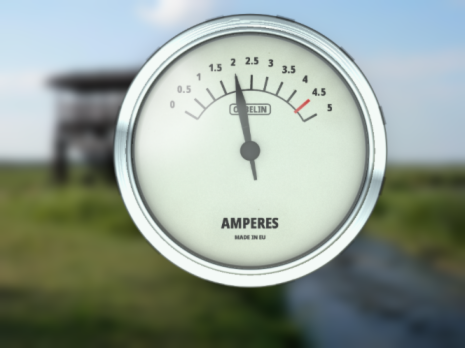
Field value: 2 A
